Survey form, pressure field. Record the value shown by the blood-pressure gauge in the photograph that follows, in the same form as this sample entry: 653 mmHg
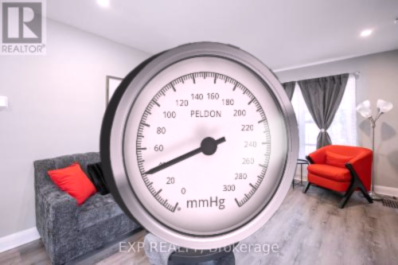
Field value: 40 mmHg
